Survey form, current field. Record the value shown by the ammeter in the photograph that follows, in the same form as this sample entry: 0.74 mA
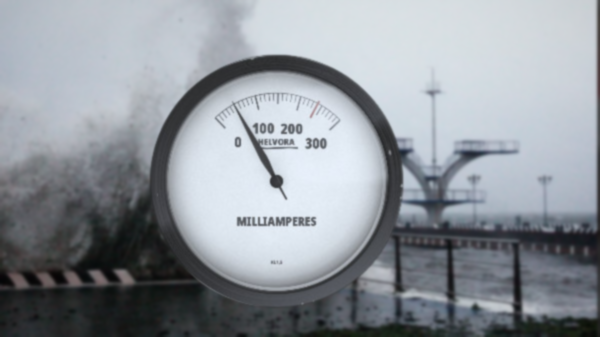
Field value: 50 mA
